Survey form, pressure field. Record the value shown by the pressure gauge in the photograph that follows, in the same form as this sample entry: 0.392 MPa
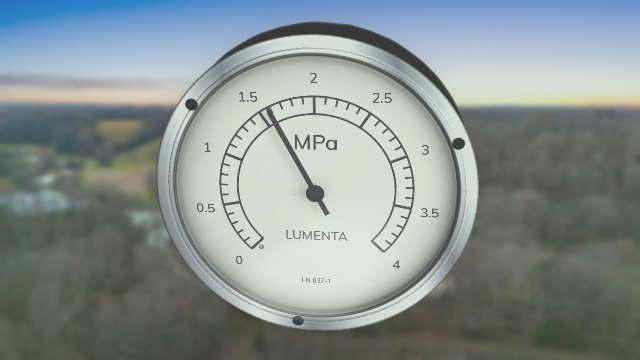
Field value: 1.6 MPa
